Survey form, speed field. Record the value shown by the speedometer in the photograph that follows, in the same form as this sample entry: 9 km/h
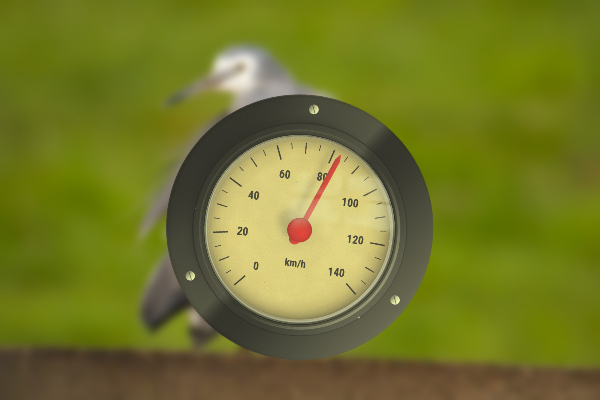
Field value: 82.5 km/h
